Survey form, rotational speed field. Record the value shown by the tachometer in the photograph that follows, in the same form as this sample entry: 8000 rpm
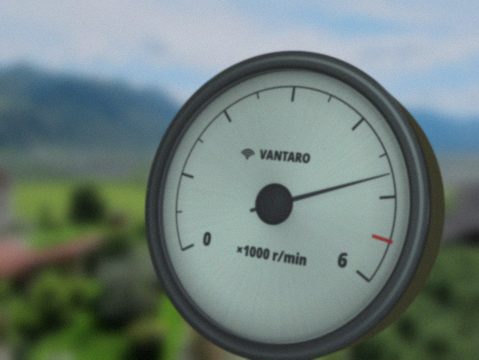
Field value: 4750 rpm
